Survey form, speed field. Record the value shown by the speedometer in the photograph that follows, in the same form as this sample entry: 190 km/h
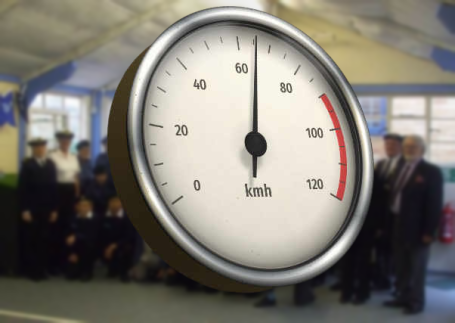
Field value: 65 km/h
